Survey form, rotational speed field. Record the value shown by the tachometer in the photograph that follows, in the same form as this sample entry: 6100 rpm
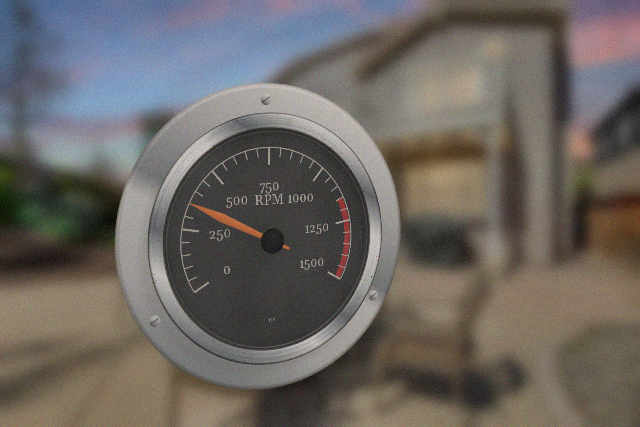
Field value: 350 rpm
